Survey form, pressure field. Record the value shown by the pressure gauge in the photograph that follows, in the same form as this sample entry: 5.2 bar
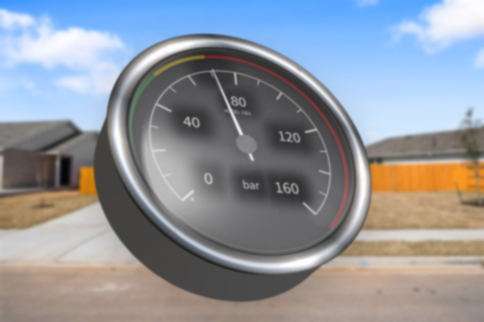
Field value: 70 bar
